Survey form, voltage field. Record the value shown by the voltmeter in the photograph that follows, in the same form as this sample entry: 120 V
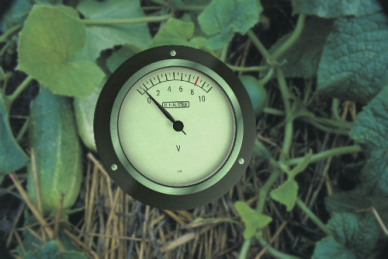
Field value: 0.5 V
